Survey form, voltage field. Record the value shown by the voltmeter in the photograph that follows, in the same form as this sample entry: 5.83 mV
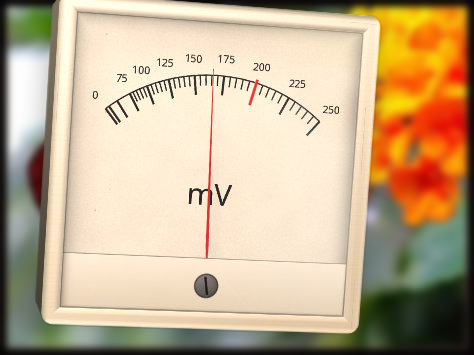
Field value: 165 mV
